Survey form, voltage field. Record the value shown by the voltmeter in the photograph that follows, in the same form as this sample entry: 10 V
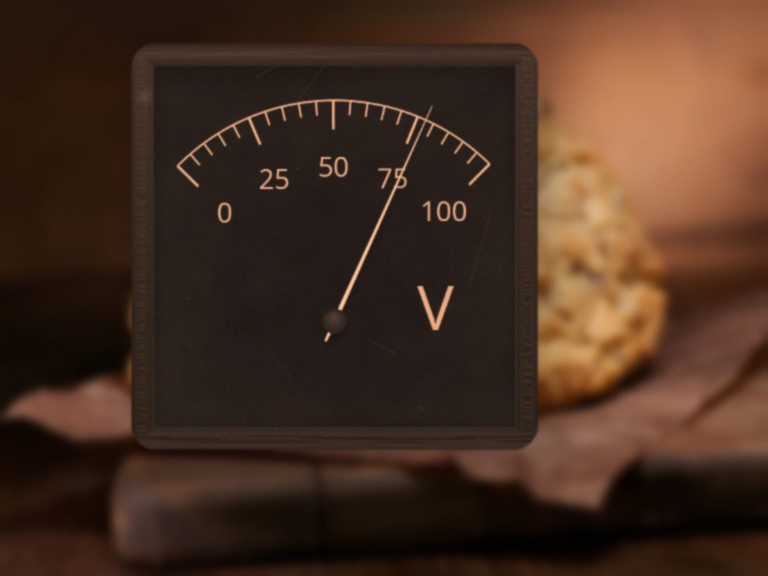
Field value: 77.5 V
